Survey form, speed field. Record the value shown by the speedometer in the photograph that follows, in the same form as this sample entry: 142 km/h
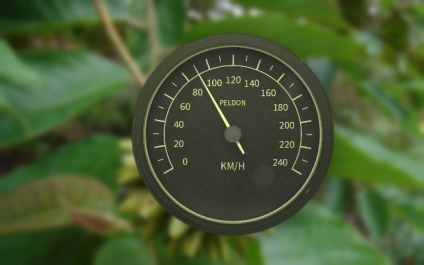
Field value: 90 km/h
